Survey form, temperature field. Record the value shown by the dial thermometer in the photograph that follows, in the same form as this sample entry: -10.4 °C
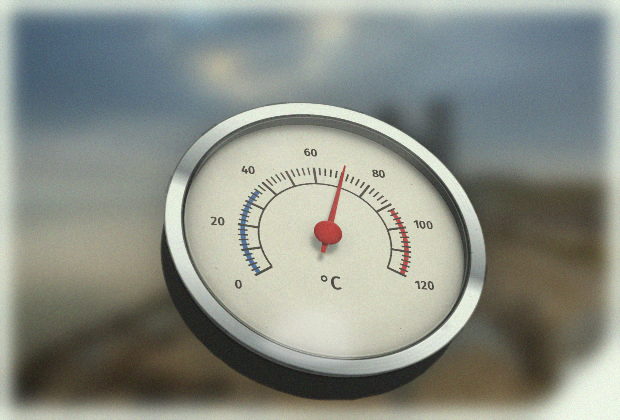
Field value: 70 °C
